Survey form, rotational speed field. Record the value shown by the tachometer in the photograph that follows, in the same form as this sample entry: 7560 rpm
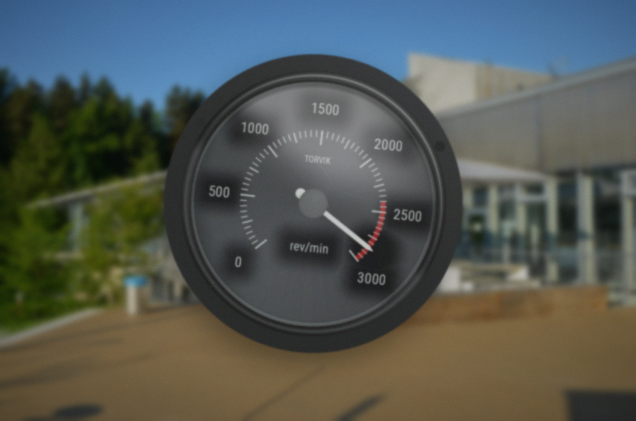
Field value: 2850 rpm
